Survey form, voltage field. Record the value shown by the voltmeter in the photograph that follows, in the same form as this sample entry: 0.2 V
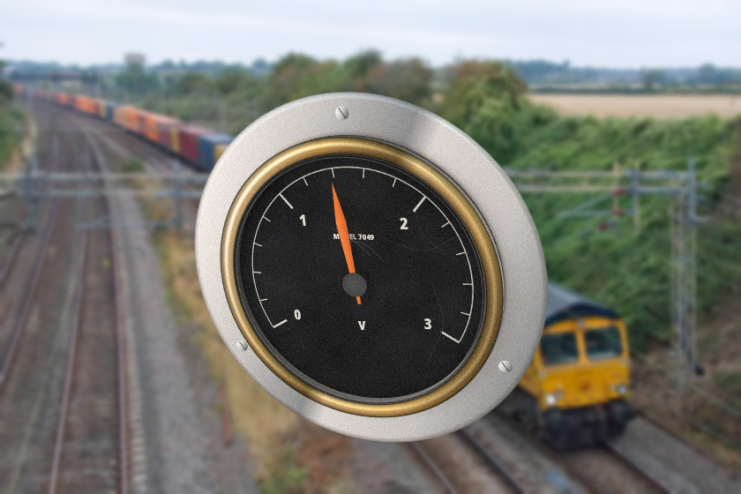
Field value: 1.4 V
